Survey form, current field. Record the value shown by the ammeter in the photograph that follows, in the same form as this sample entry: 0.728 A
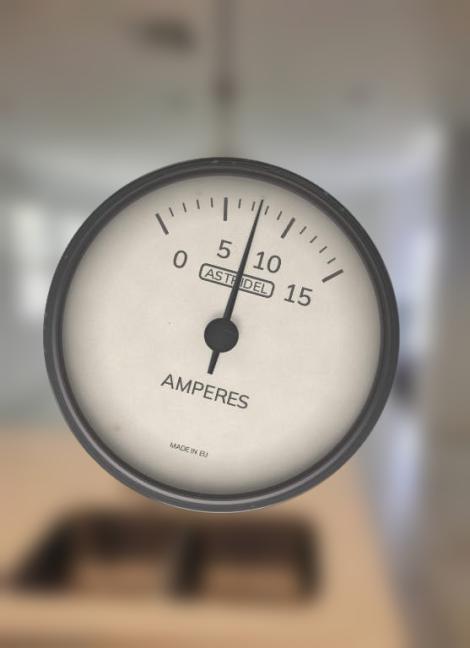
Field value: 7.5 A
